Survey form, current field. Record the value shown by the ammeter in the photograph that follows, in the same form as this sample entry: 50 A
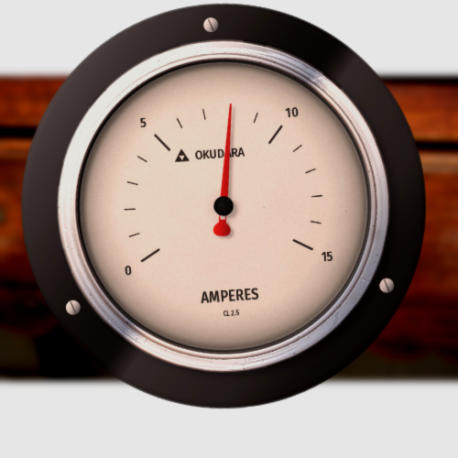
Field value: 8 A
